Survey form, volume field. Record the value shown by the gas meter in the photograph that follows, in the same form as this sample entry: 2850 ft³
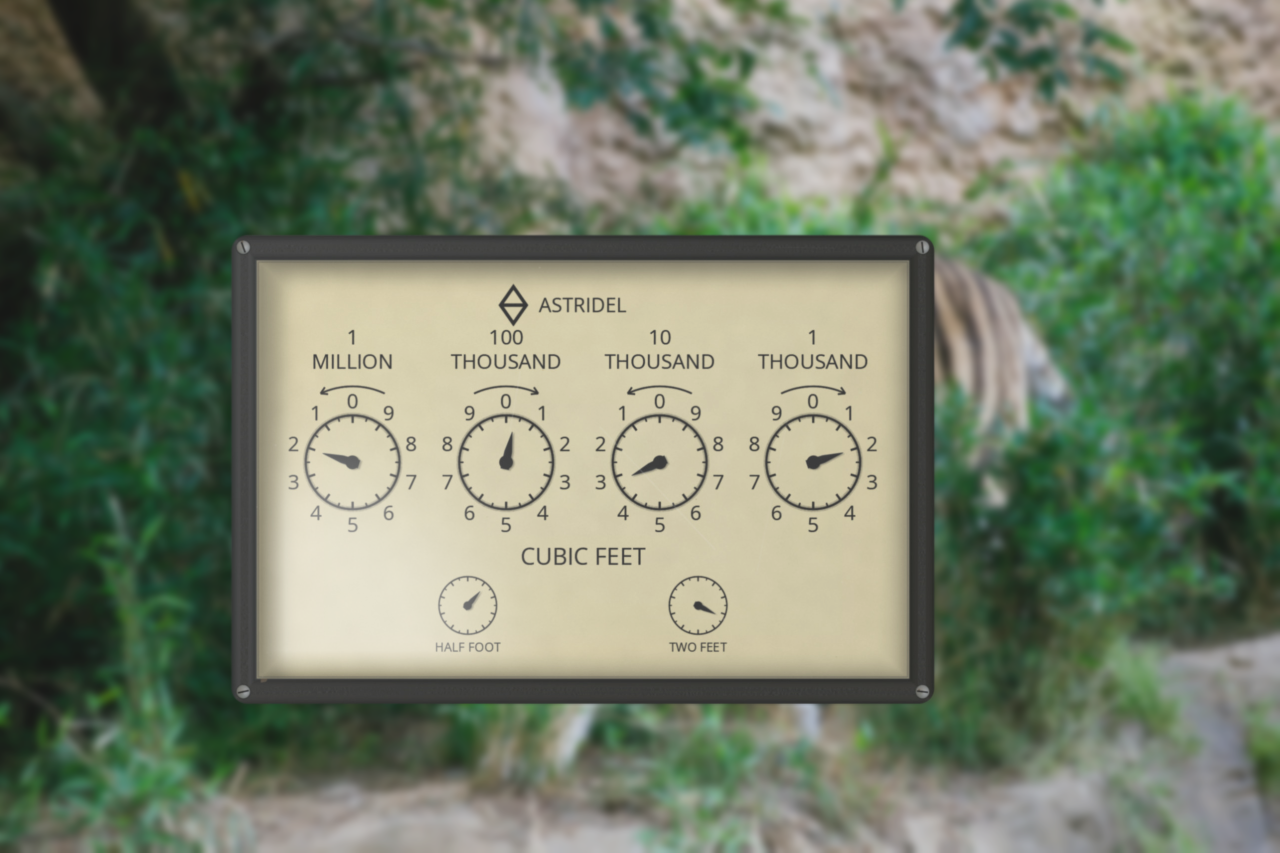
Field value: 203200 ft³
